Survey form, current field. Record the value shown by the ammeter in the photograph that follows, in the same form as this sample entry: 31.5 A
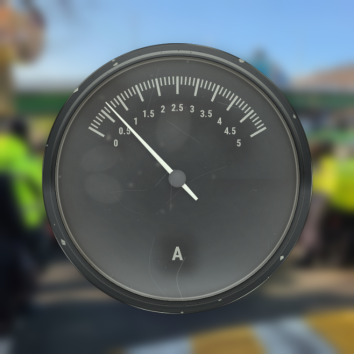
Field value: 0.7 A
